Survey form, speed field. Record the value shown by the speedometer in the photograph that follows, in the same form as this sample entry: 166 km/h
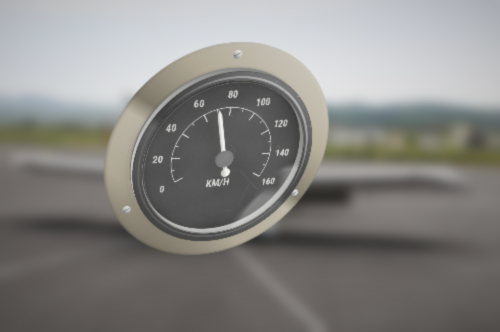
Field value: 70 km/h
